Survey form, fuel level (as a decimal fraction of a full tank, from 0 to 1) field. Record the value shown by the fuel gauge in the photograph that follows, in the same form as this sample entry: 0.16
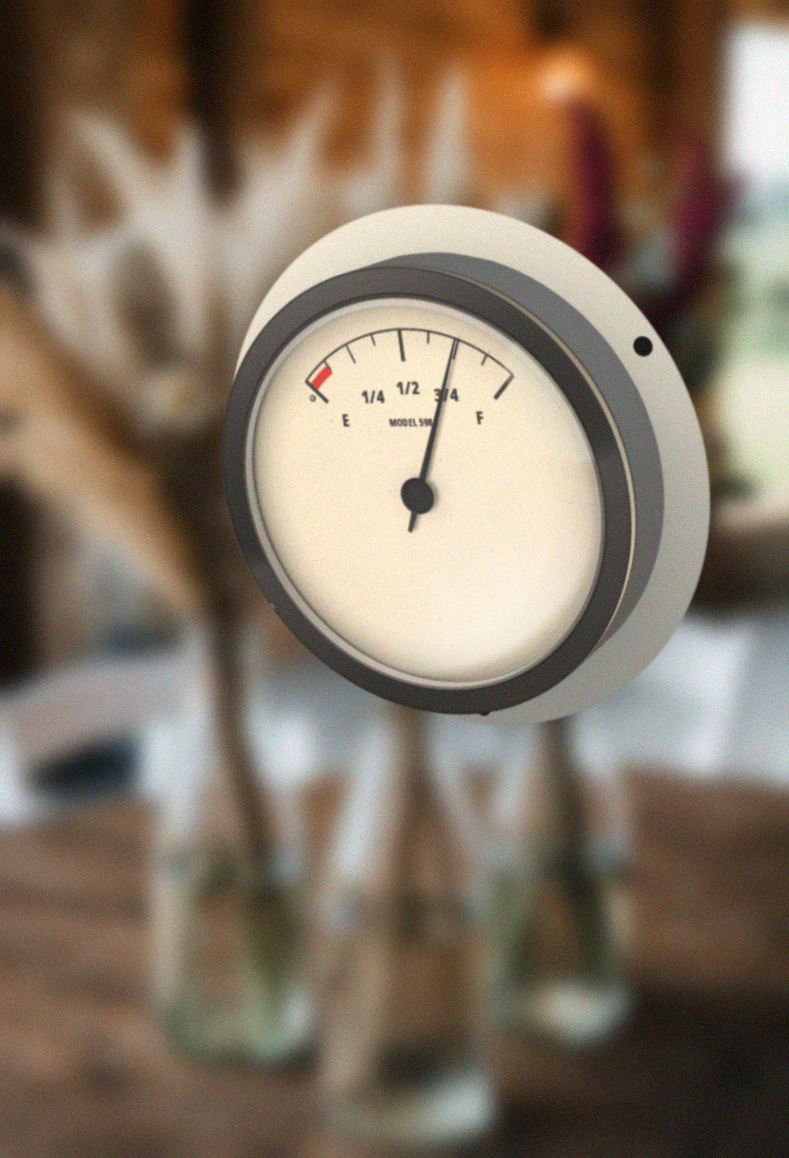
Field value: 0.75
